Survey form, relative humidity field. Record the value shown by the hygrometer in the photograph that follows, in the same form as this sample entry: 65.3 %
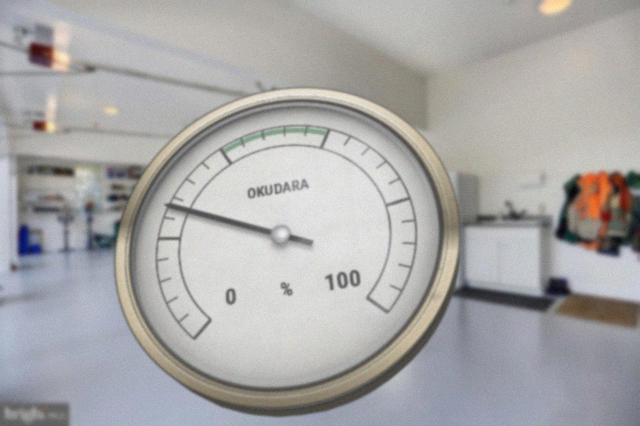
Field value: 26 %
